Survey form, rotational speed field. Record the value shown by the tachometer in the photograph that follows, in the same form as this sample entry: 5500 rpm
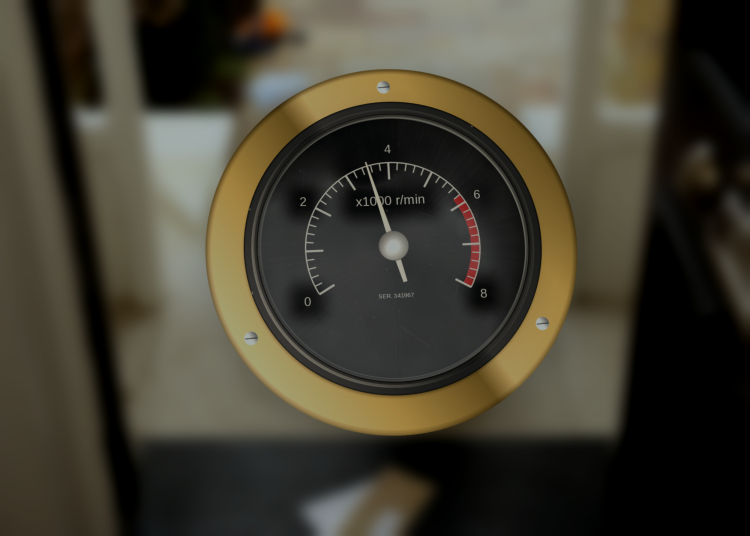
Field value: 3500 rpm
